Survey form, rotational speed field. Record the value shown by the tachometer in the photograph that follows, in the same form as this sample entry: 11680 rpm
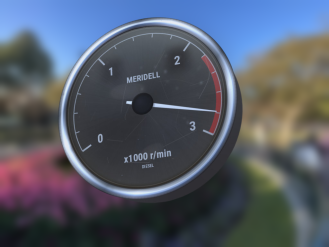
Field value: 2800 rpm
